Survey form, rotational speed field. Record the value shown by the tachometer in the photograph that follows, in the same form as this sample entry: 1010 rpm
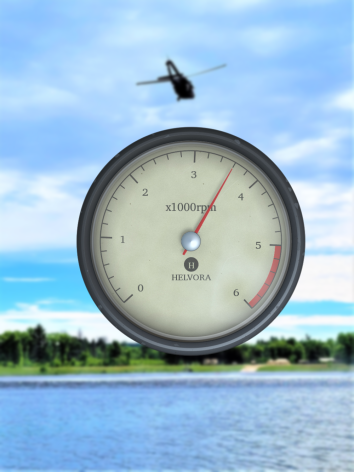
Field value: 3600 rpm
